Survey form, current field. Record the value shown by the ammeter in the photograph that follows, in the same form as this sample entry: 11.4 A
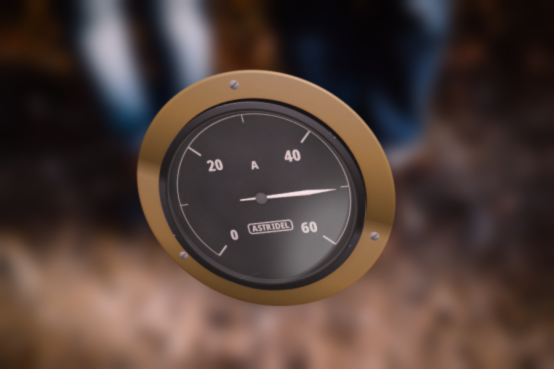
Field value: 50 A
